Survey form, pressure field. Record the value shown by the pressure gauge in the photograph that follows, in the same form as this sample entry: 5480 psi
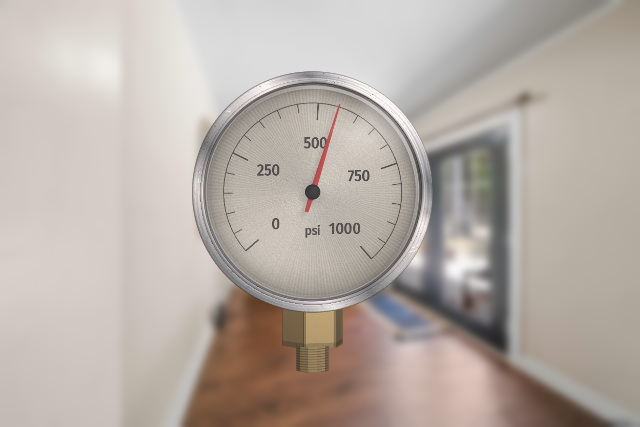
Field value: 550 psi
